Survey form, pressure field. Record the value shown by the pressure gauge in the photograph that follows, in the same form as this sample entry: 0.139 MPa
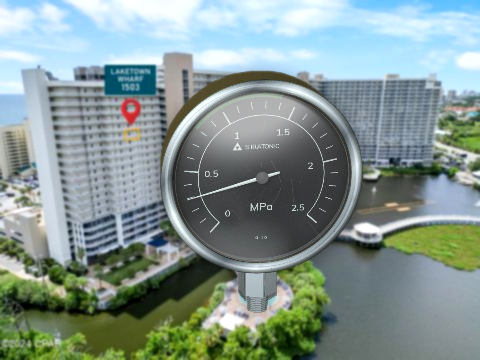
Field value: 0.3 MPa
